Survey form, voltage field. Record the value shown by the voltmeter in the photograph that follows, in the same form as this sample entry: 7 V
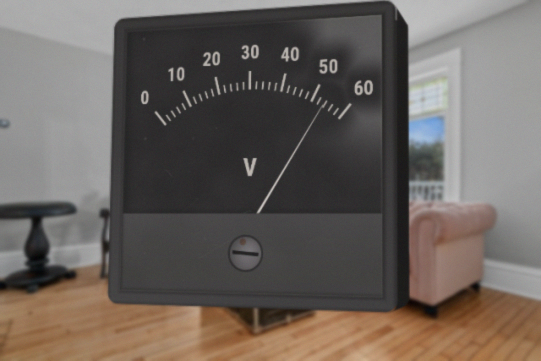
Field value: 54 V
